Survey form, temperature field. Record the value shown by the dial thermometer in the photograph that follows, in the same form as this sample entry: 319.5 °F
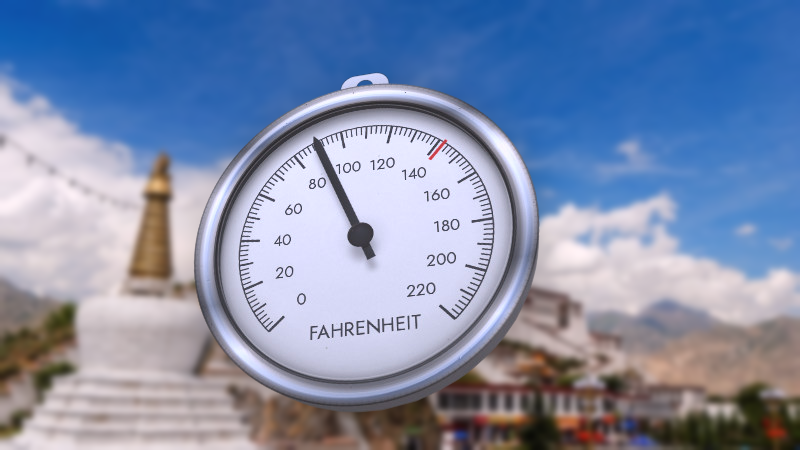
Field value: 90 °F
